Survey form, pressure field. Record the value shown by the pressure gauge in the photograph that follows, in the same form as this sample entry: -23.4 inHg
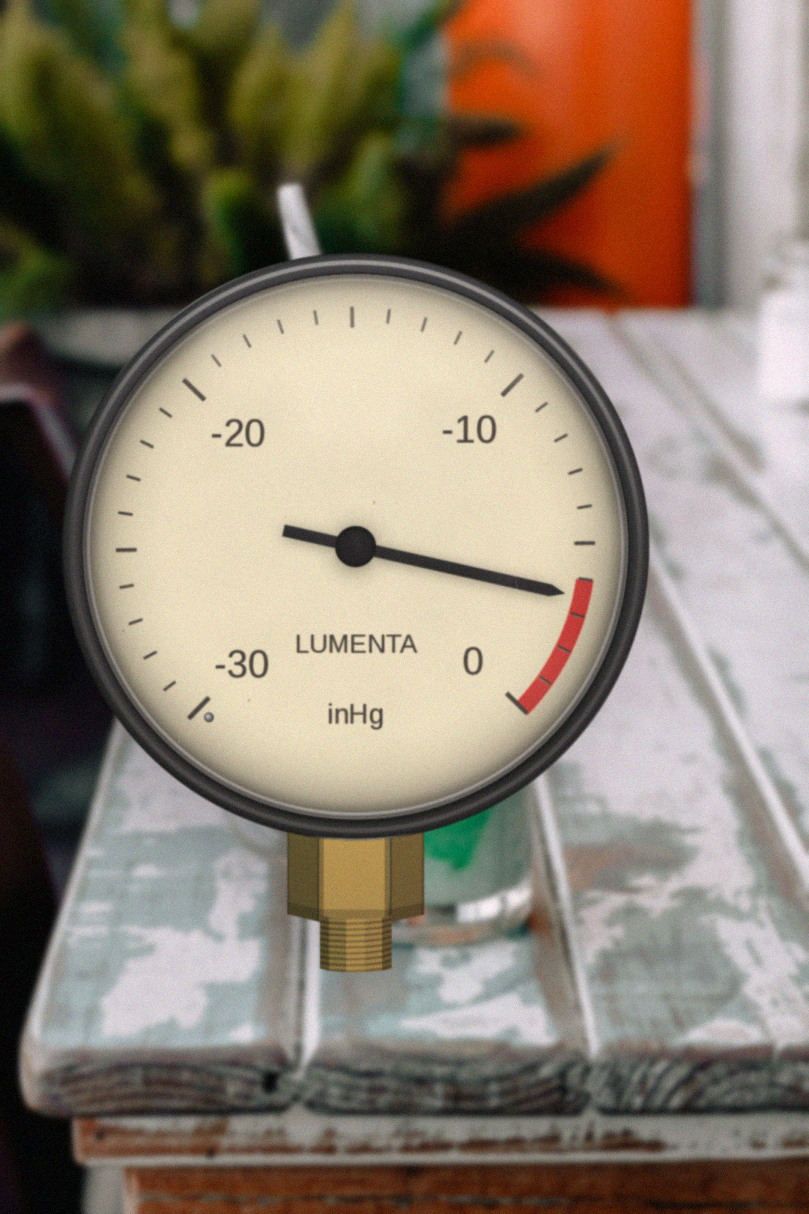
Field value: -3.5 inHg
